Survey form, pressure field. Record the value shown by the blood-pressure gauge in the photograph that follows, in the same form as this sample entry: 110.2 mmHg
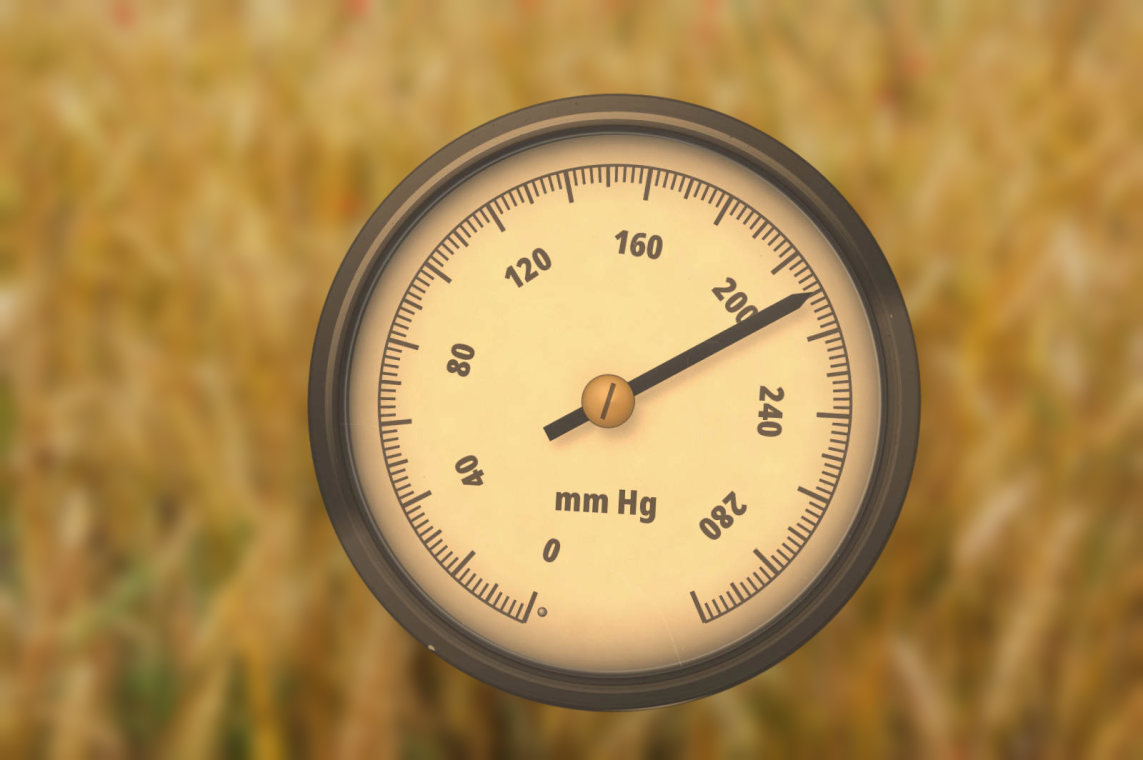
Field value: 210 mmHg
